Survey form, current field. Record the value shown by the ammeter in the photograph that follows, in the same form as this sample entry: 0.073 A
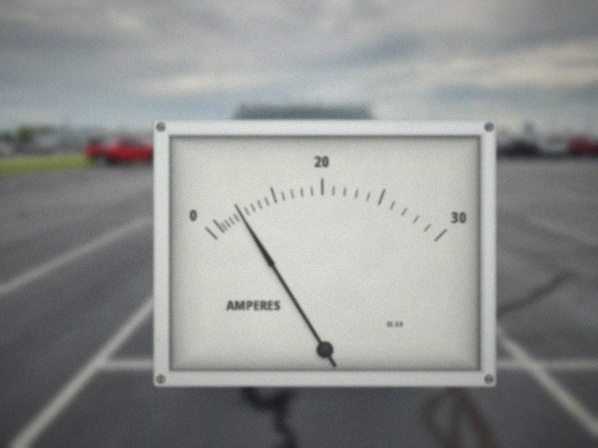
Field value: 10 A
